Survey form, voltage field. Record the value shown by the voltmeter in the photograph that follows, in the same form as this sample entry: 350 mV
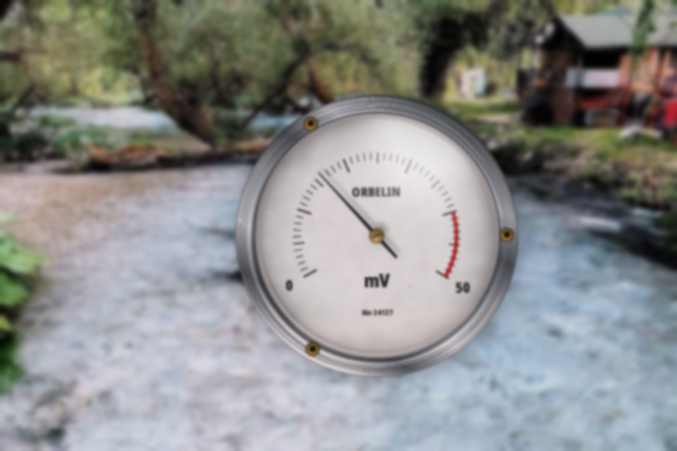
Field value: 16 mV
